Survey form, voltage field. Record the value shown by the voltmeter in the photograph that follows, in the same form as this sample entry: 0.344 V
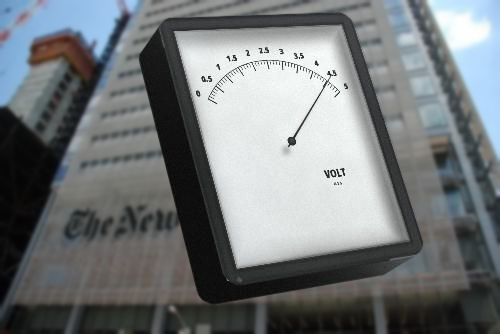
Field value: 4.5 V
